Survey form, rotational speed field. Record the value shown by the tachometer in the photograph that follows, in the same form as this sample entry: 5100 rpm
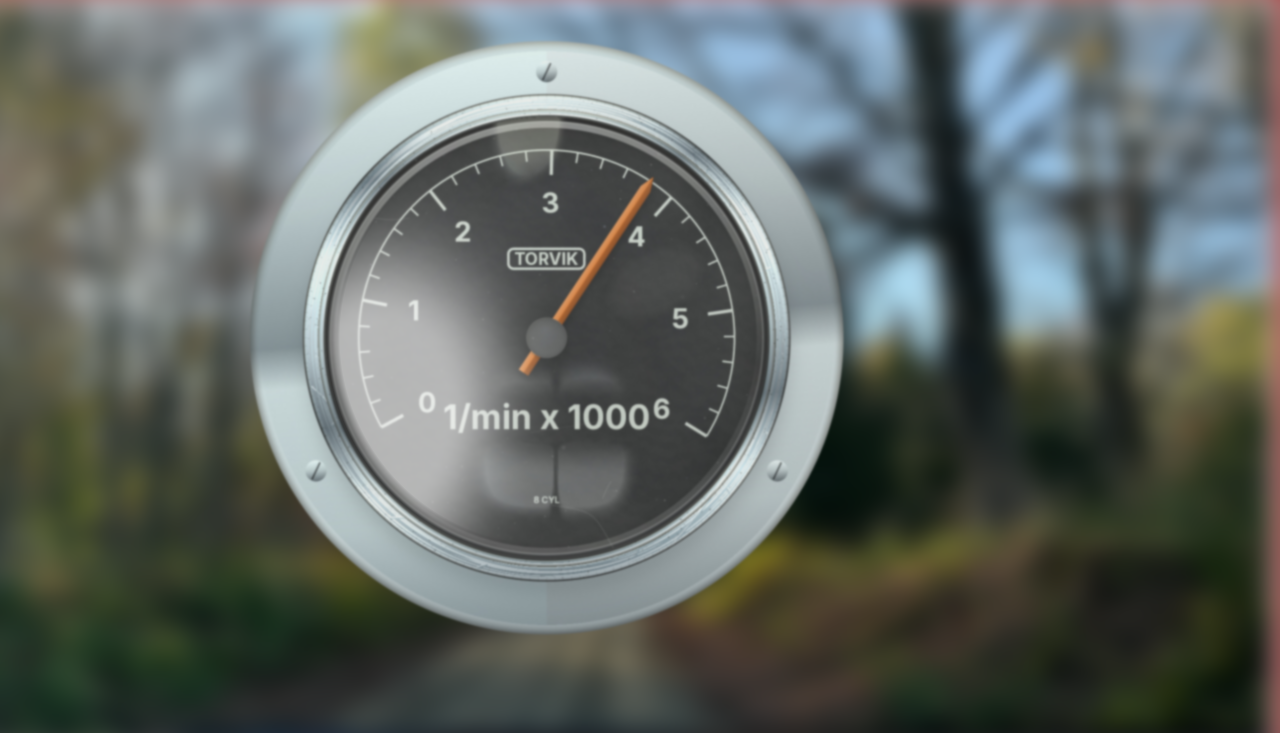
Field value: 3800 rpm
